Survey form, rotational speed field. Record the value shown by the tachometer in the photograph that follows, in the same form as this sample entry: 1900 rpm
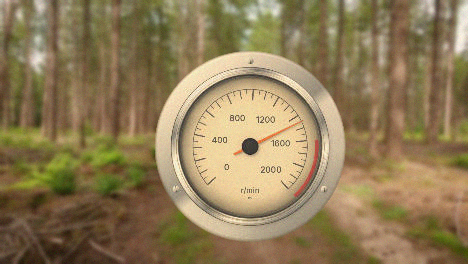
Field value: 1450 rpm
